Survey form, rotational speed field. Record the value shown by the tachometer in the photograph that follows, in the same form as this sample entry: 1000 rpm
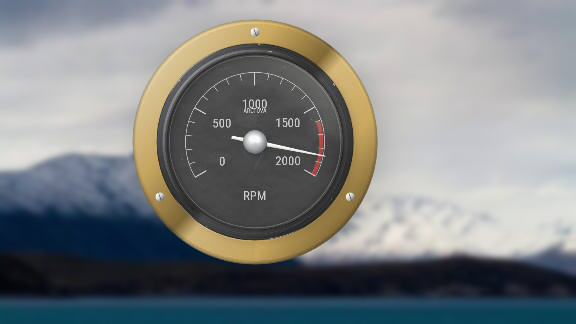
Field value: 1850 rpm
